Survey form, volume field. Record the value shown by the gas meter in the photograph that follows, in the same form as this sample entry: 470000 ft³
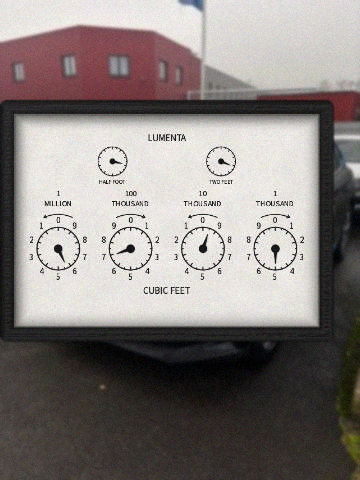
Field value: 569500 ft³
